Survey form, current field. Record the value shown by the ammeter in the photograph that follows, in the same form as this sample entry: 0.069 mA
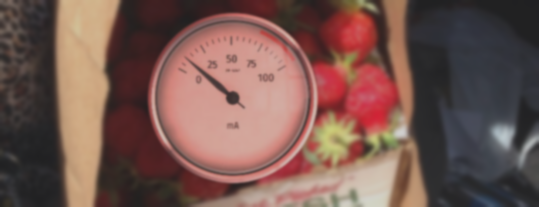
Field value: 10 mA
